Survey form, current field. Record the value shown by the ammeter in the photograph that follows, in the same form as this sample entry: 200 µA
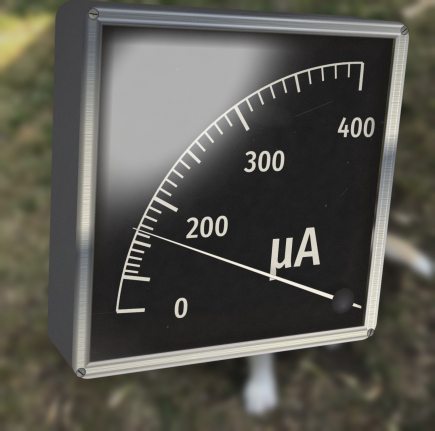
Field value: 165 µA
